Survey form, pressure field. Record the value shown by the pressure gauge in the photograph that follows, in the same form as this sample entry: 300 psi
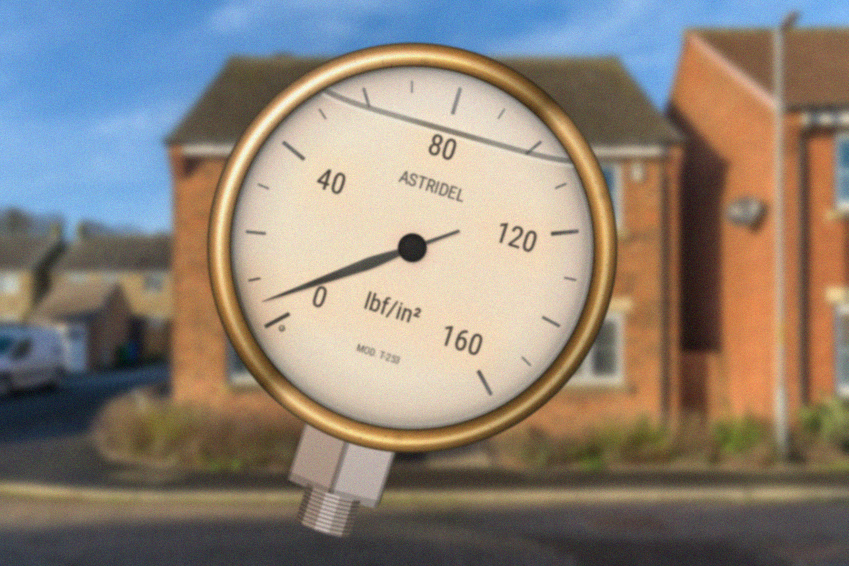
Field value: 5 psi
